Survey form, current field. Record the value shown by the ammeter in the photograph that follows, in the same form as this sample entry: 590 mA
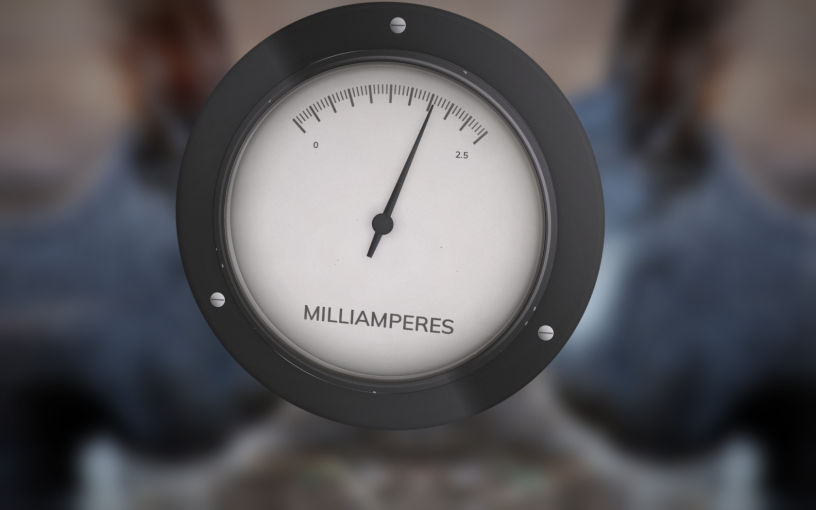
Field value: 1.8 mA
